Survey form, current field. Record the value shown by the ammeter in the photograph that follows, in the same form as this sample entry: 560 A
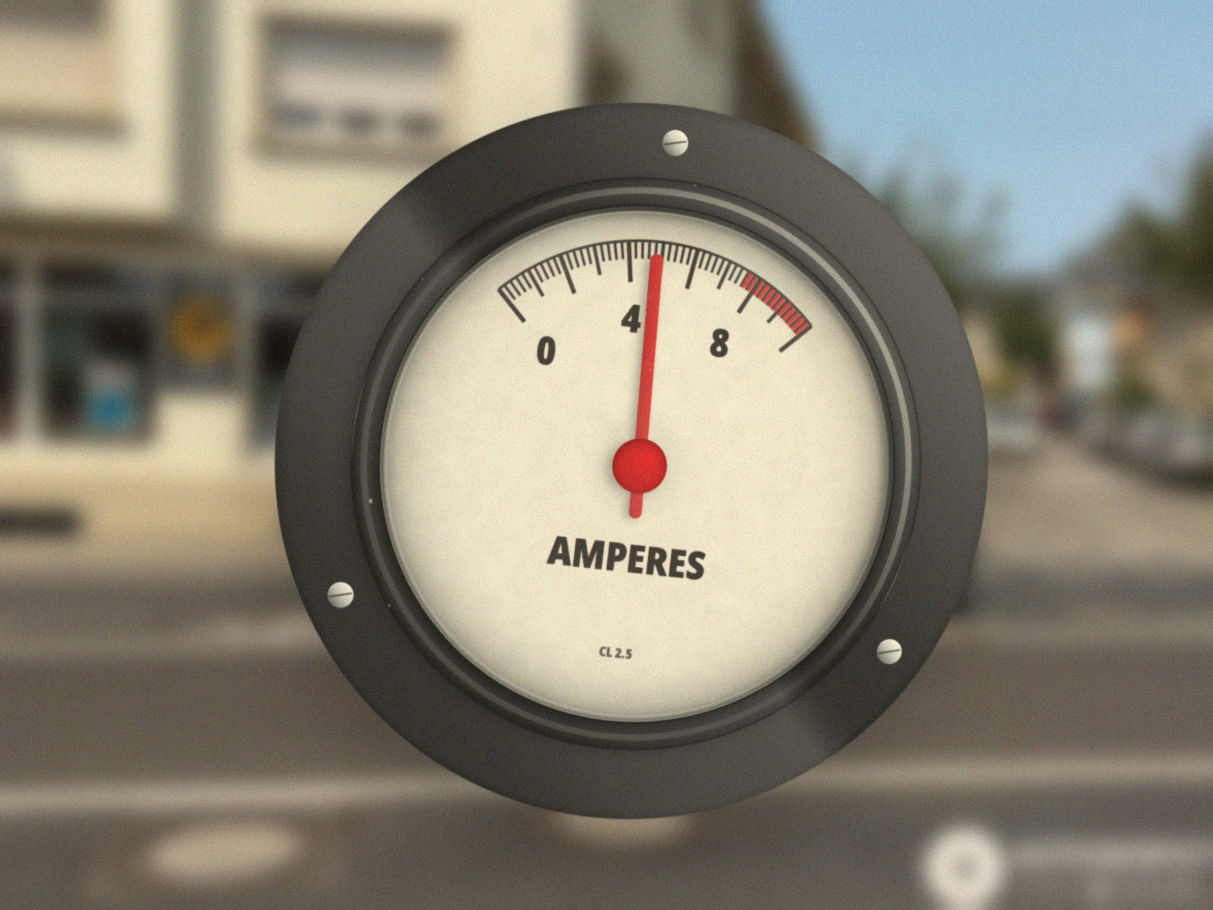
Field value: 4.8 A
